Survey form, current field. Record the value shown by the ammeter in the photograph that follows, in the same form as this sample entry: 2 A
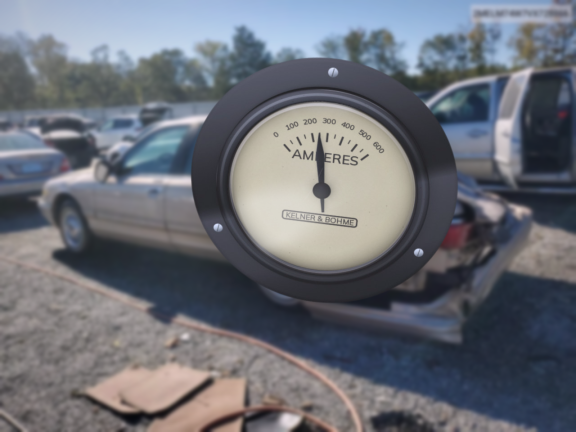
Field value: 250 A
